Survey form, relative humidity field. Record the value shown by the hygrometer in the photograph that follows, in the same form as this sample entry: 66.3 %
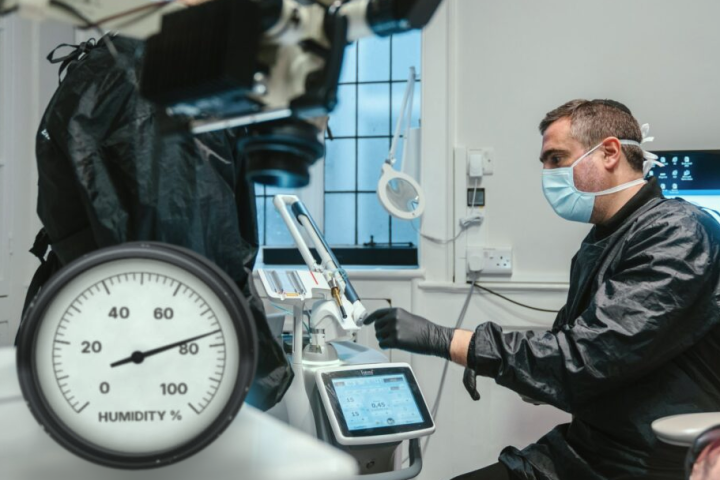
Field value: 76 %
